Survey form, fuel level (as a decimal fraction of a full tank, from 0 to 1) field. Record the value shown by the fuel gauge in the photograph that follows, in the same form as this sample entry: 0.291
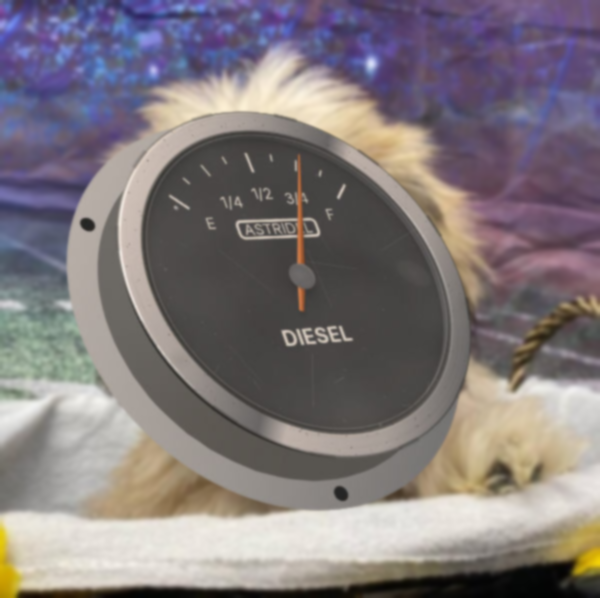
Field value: 0.75
